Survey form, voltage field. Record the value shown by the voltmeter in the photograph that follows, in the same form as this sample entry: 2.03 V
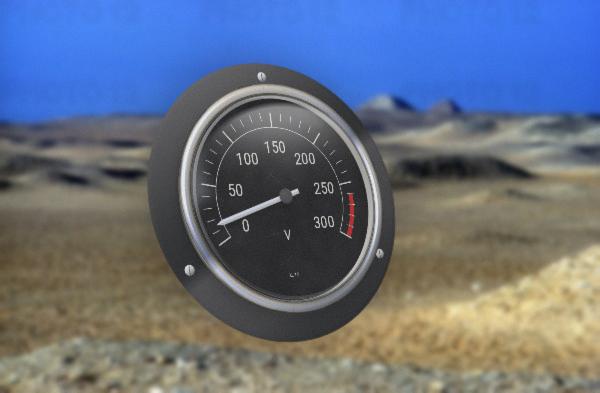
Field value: 15 V
